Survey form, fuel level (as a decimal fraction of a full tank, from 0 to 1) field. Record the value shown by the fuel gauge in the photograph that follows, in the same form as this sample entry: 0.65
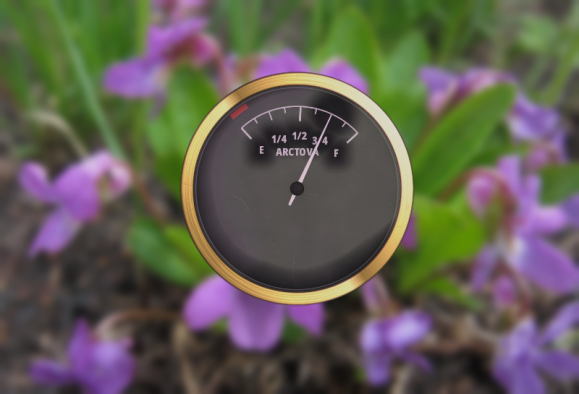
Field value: 0.75
